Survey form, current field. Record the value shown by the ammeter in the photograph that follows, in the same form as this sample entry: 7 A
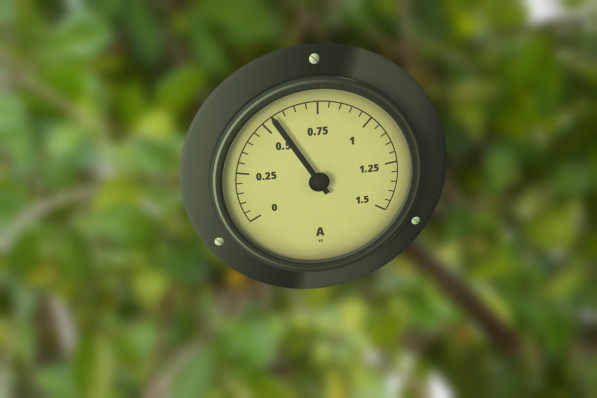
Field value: 0.55 A
